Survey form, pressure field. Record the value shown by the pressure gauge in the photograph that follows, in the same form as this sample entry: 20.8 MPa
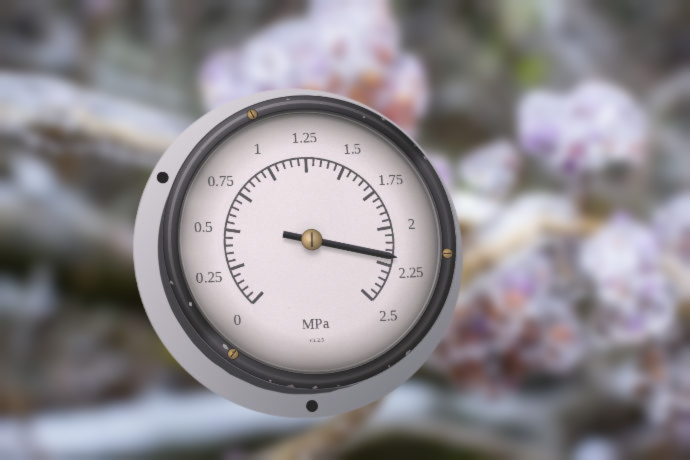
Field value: 2.2 MPa
